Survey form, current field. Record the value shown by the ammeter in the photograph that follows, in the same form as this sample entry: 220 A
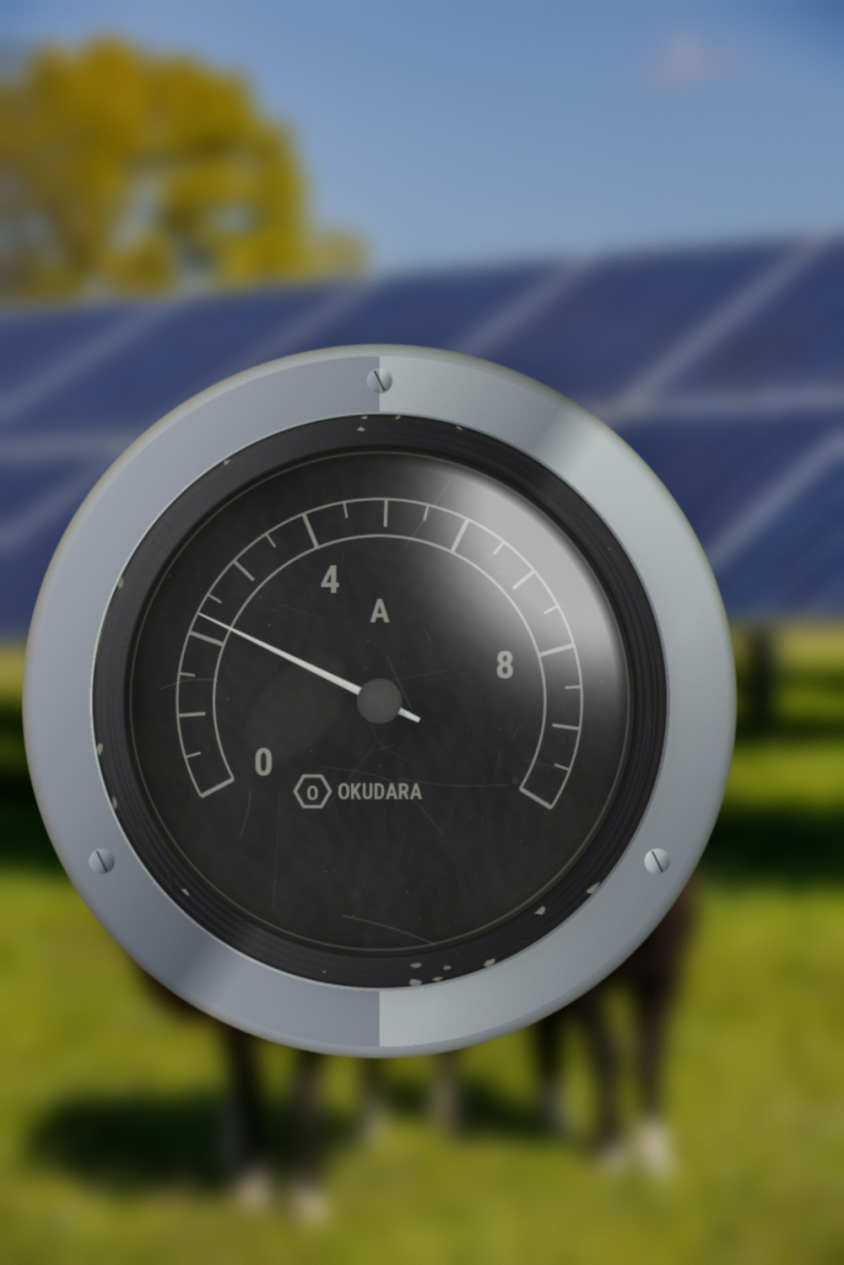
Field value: 2.25 A
